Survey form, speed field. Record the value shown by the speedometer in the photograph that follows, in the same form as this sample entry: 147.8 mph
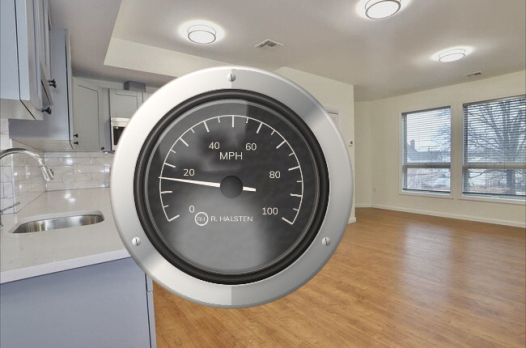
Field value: 15 mph
